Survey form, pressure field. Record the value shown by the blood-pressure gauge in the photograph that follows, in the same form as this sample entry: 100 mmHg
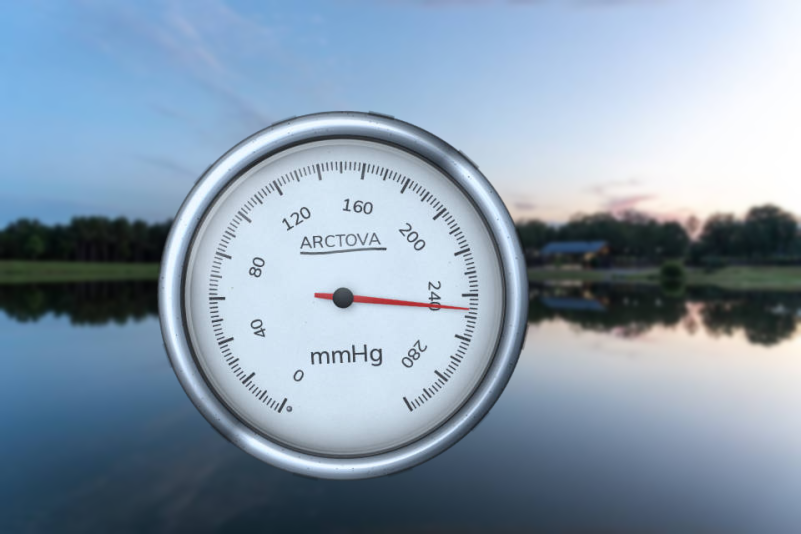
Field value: 246 mmHg
